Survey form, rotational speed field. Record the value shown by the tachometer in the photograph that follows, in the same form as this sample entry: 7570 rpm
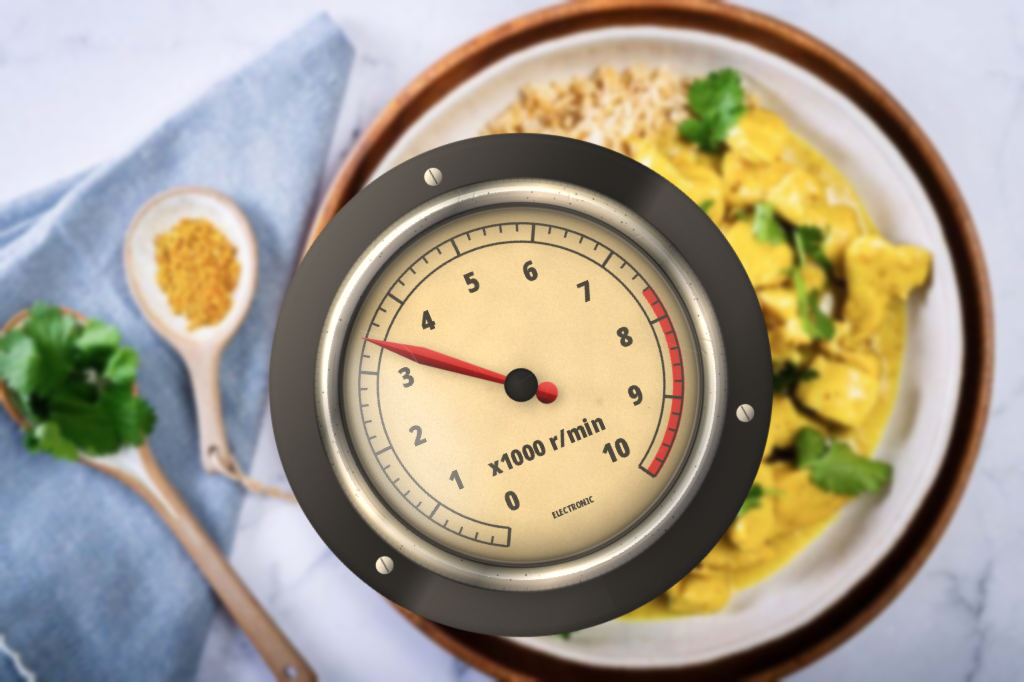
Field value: 3400 rpm
